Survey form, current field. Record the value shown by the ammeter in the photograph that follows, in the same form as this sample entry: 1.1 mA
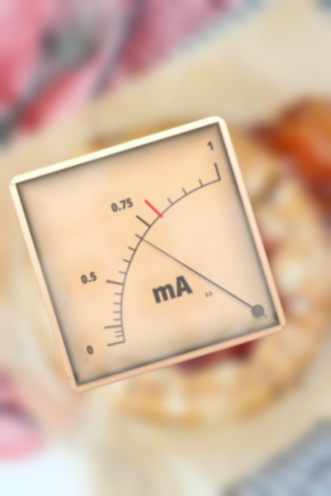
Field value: 0.7 mA
